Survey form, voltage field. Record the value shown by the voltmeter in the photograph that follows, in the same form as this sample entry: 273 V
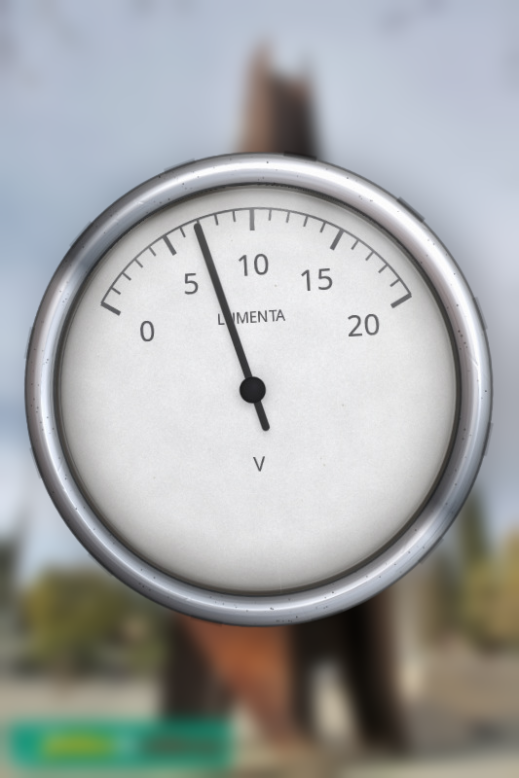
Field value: 7 V
